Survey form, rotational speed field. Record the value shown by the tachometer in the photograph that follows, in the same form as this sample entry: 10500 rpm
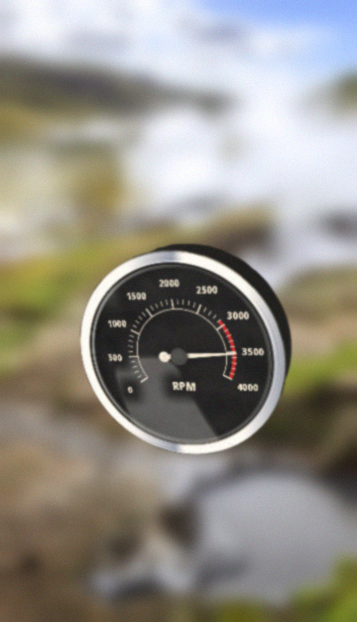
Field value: 3500 rpm
